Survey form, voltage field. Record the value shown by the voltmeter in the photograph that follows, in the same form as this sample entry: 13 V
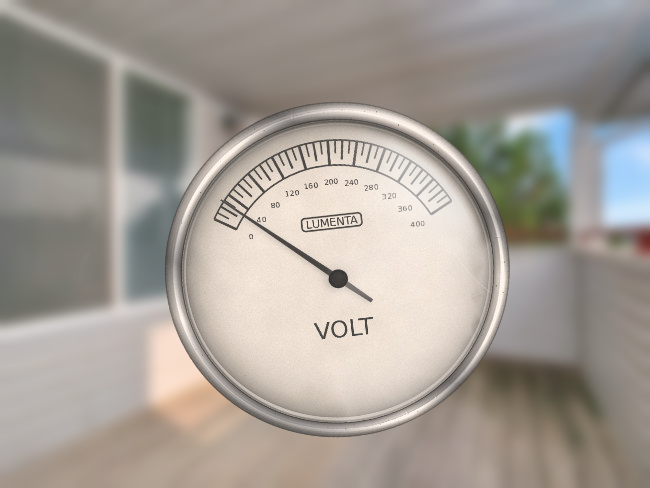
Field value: 30 V
